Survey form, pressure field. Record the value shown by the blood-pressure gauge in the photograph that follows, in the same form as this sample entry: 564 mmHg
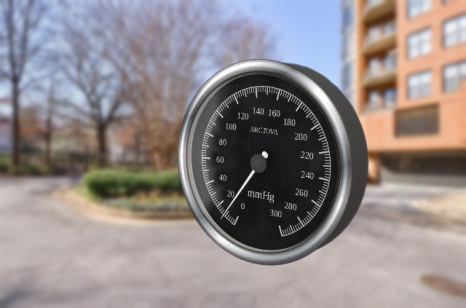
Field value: 10 mmHg
